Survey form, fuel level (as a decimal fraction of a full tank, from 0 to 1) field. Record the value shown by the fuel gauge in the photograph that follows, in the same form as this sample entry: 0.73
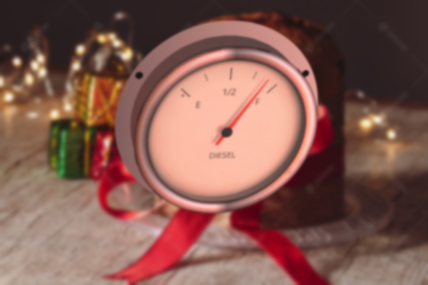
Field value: 0.875
